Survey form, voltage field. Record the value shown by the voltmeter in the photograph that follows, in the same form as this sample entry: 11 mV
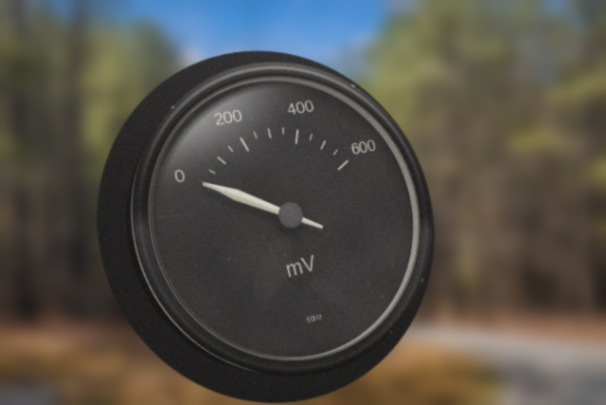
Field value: 0 mV
